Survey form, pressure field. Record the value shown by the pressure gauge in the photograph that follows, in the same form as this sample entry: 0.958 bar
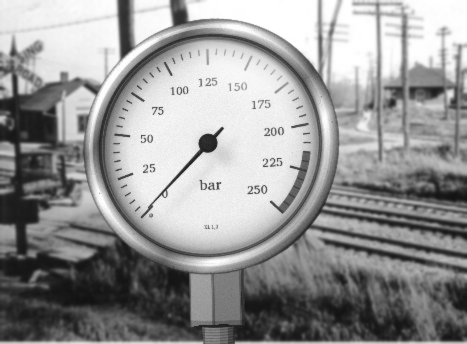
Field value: 0 bar
